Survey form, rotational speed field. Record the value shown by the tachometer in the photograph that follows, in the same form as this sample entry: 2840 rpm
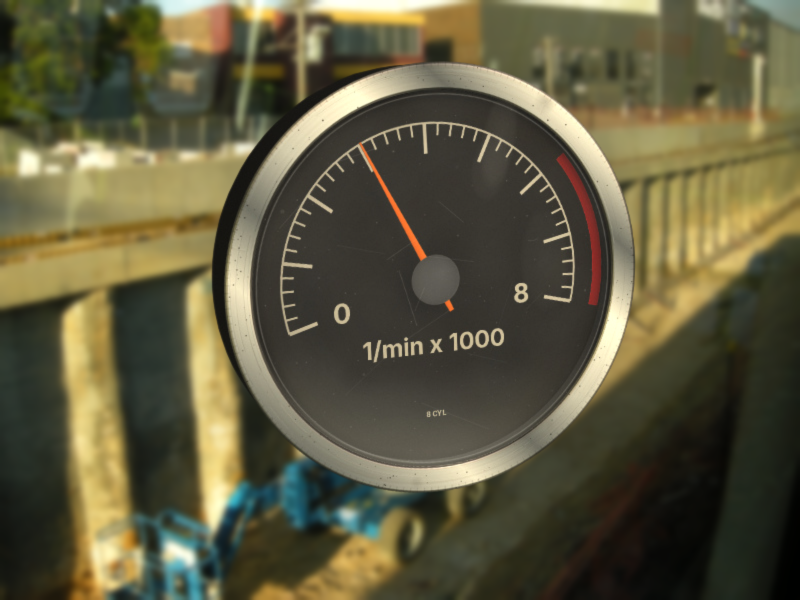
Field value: 3000 rpm
